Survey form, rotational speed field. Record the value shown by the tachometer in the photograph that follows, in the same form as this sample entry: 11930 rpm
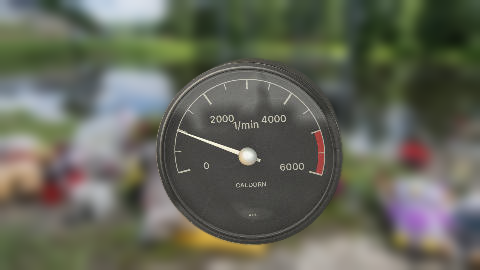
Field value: 1000 rpm
